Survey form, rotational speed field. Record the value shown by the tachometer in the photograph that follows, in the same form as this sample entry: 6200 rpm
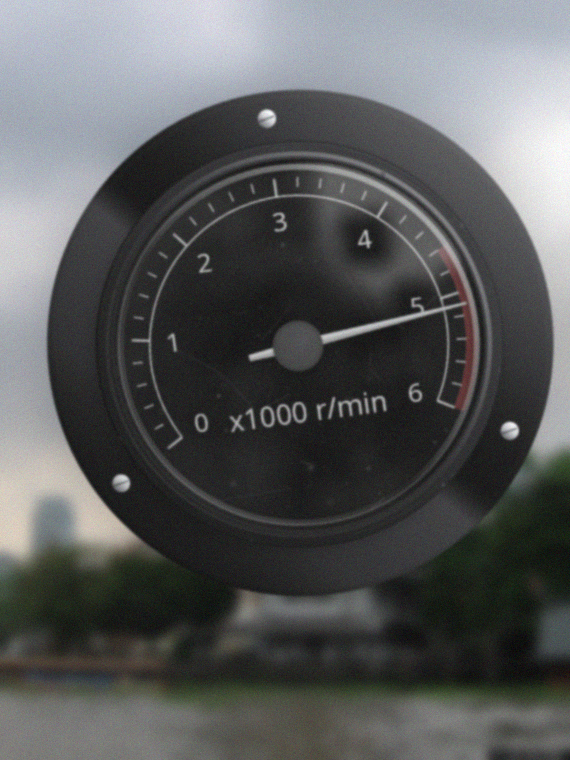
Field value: 5100 rpm
